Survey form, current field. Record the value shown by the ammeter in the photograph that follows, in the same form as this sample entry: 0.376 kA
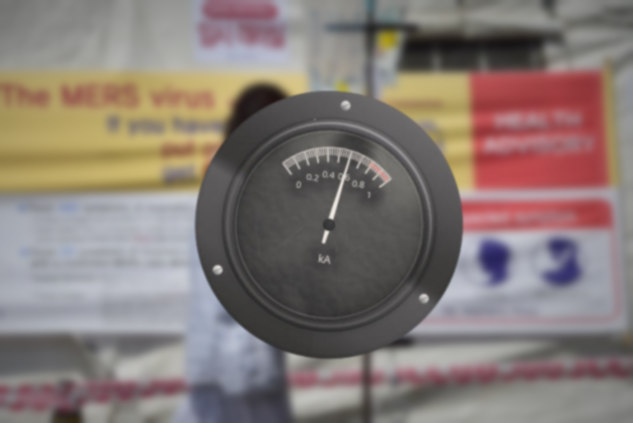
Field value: 0.6 kA
